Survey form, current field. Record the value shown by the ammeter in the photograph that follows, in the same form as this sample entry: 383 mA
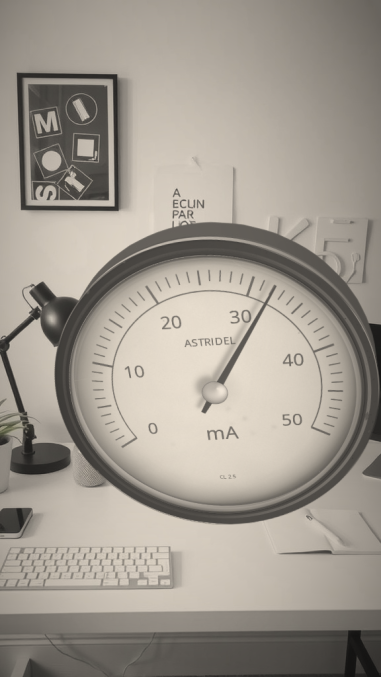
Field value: 32 mA
